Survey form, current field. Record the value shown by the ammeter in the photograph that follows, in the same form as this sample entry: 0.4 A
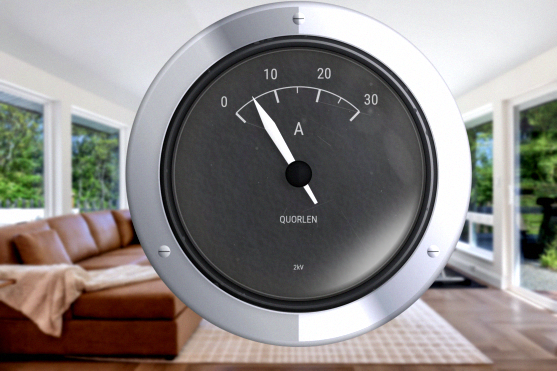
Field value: 5 A
